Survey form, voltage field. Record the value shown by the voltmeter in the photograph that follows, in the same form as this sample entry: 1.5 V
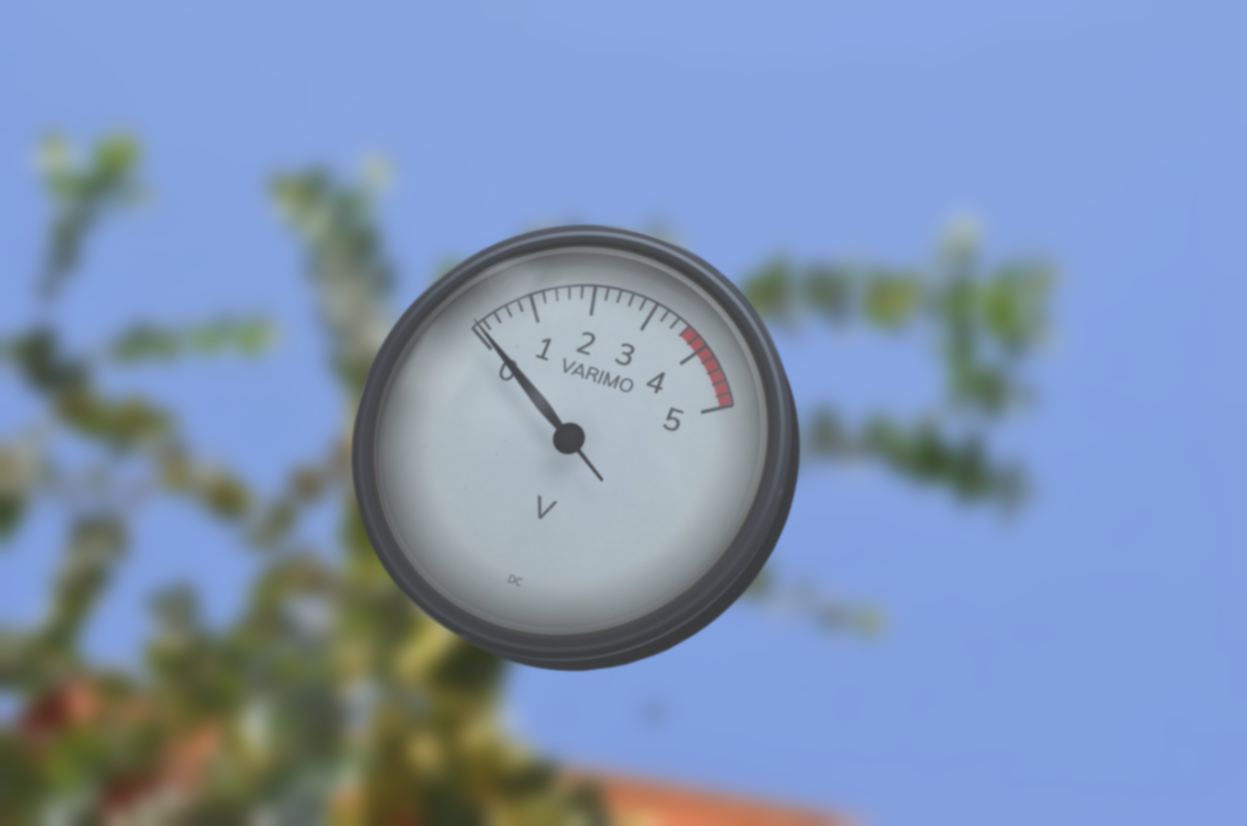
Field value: 0.1 V
